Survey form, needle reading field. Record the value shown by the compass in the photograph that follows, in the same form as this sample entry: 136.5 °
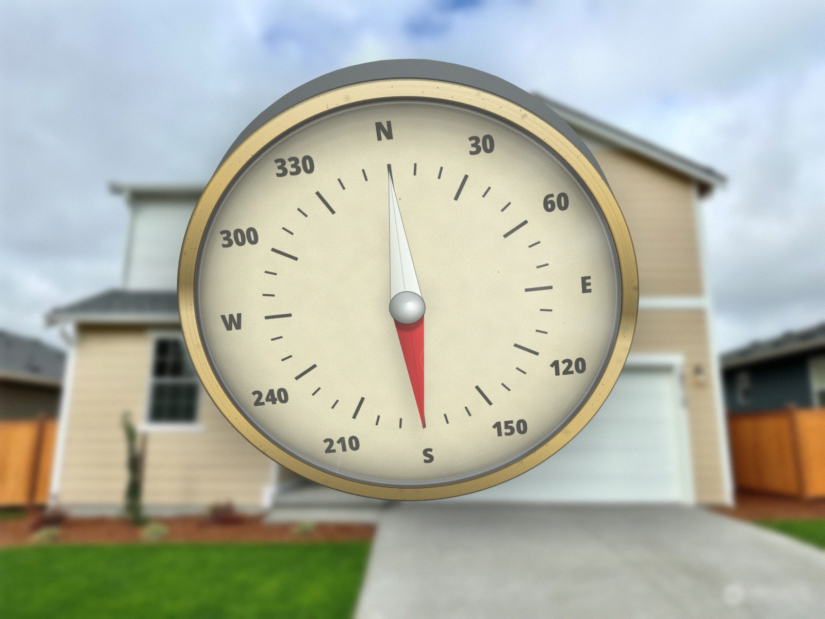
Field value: 180 °
